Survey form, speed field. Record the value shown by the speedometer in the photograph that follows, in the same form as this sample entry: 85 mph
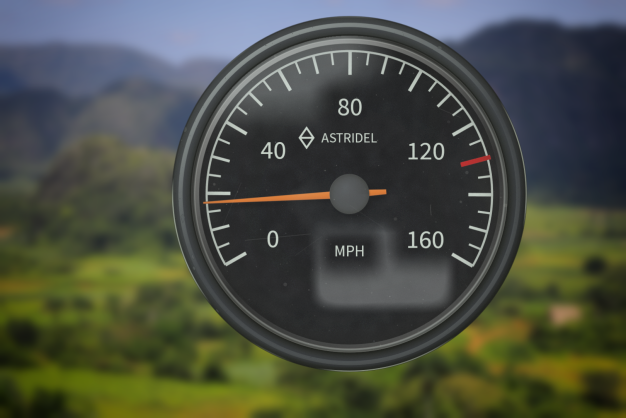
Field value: 17.5 mph
